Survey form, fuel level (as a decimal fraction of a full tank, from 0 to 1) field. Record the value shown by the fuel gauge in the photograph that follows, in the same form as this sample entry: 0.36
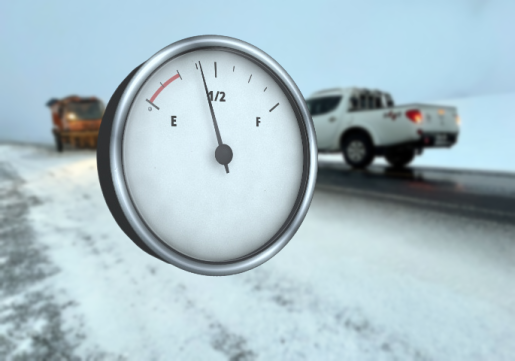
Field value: 0.375
